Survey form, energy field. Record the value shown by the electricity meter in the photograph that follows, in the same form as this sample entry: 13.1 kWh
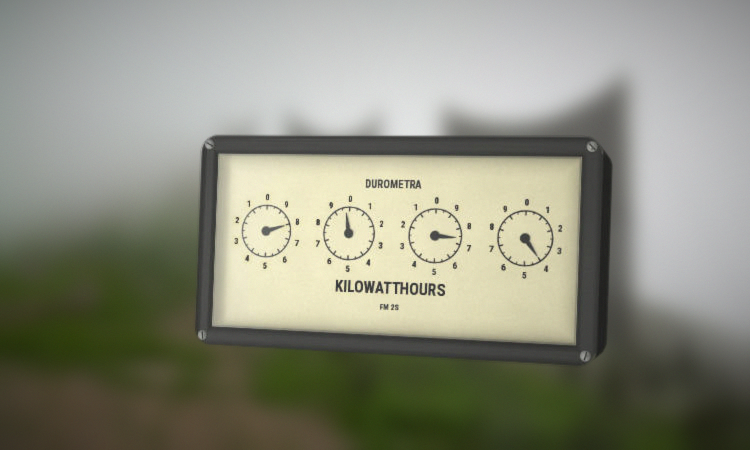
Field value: 7974 kWh
